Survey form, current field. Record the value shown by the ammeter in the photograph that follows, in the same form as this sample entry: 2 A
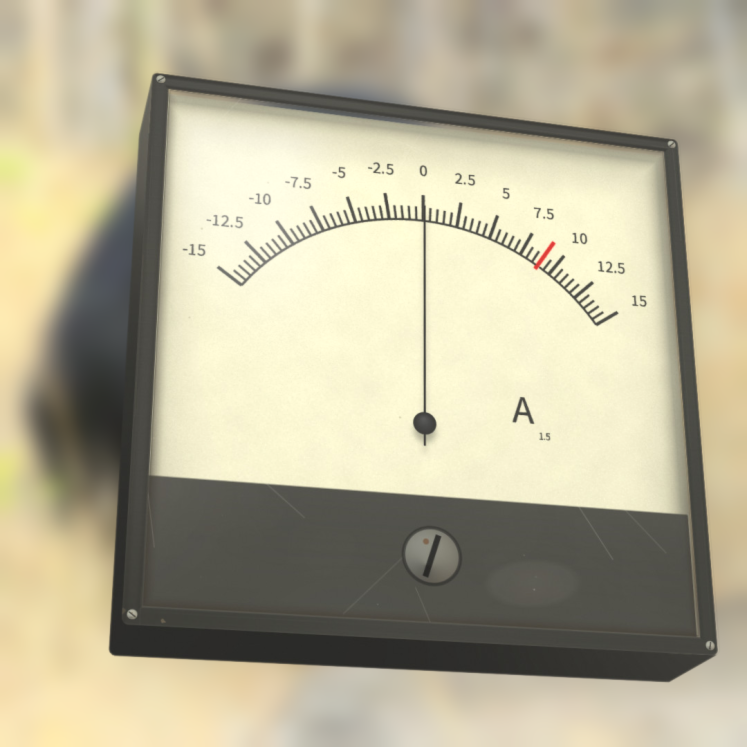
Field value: 0 A
